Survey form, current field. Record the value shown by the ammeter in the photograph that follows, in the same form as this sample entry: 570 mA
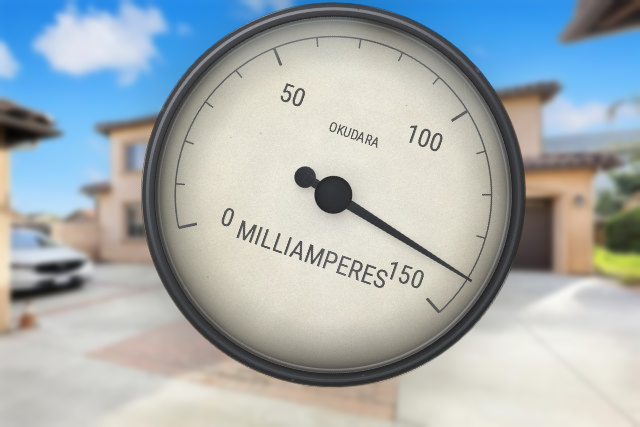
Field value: 140 mA
